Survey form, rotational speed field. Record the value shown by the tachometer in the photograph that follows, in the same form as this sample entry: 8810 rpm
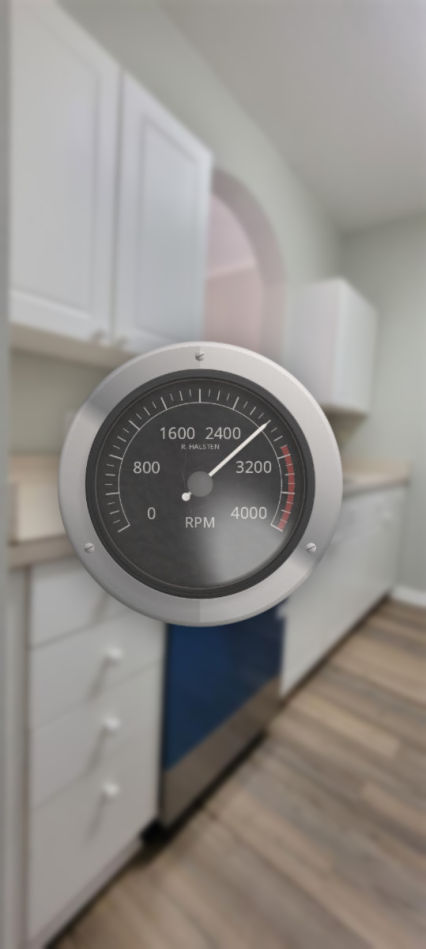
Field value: 2800 rpm
